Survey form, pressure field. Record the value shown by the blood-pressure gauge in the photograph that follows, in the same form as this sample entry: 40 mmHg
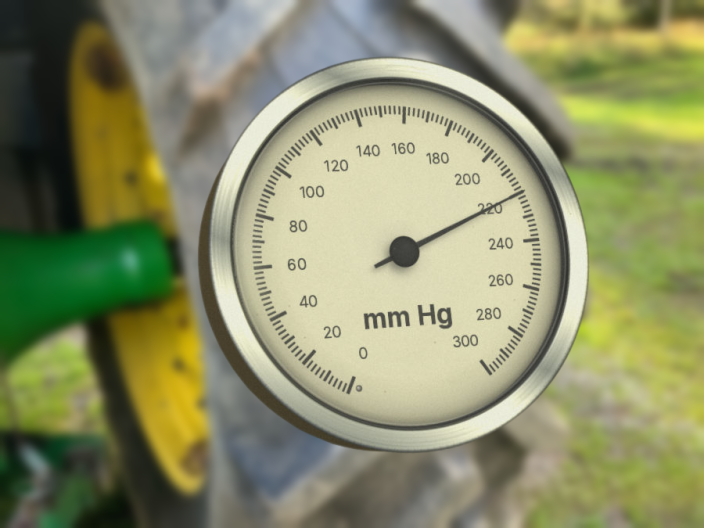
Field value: 220 mmHg
